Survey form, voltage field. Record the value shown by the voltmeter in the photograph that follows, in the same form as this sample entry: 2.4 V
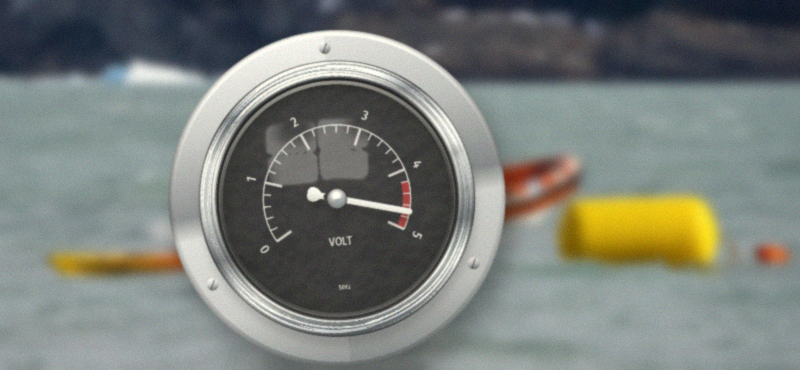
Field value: 4.7 V
